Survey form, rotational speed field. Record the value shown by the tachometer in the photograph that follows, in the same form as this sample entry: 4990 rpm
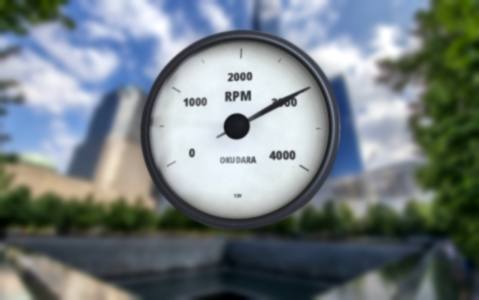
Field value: 3000 rpm
